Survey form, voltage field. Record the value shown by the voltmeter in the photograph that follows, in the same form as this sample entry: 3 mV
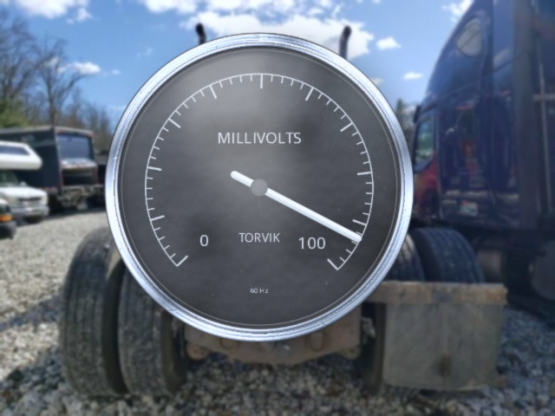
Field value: 93 mV
